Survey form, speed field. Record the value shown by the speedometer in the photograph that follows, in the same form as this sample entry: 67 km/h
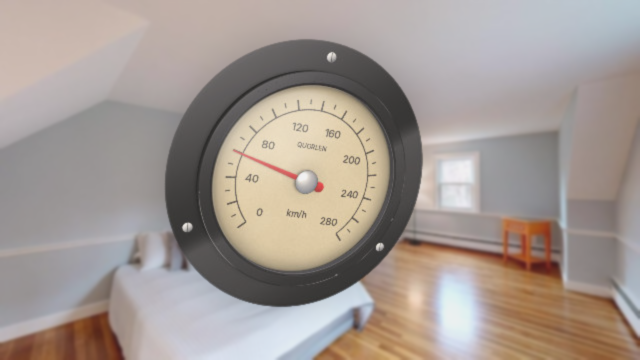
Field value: 60 km/h
